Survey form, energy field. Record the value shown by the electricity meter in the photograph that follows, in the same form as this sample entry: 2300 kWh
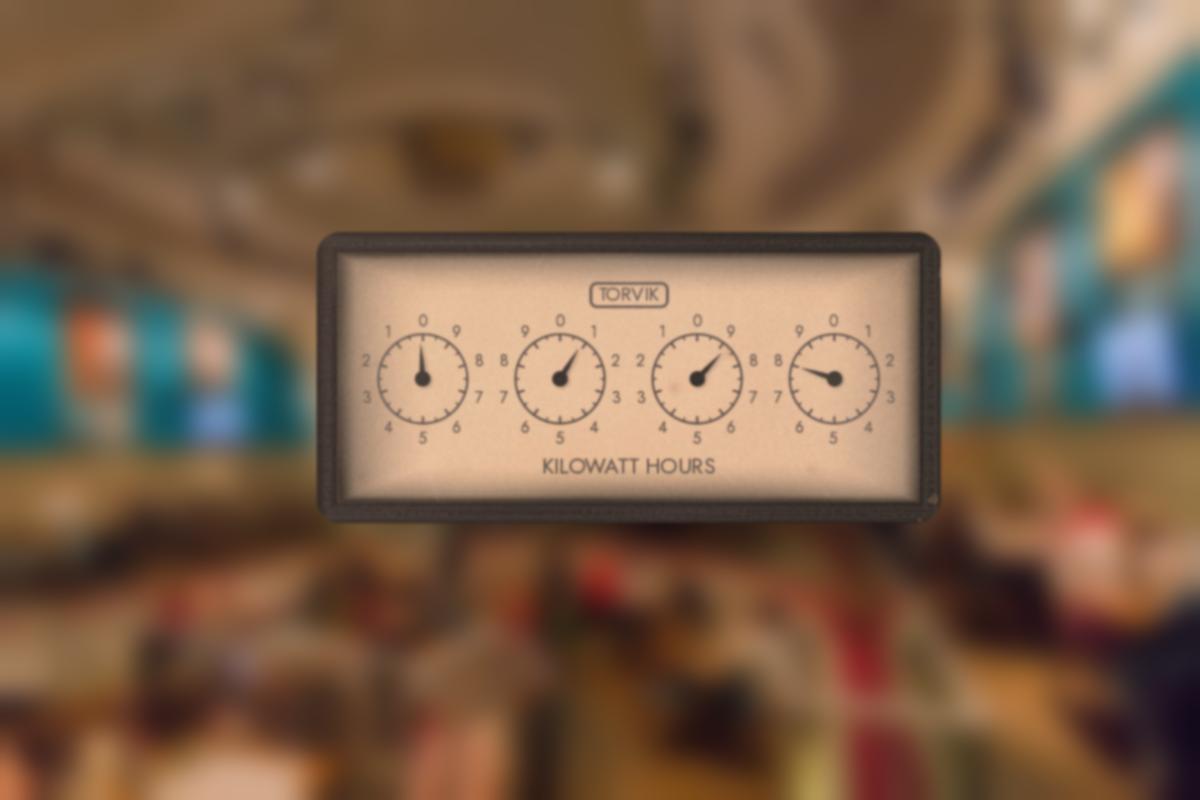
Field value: 88 kWh
